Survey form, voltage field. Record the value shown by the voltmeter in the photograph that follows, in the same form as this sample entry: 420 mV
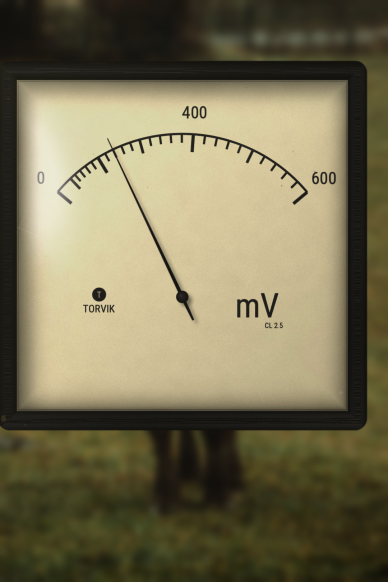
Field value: 240 mV
